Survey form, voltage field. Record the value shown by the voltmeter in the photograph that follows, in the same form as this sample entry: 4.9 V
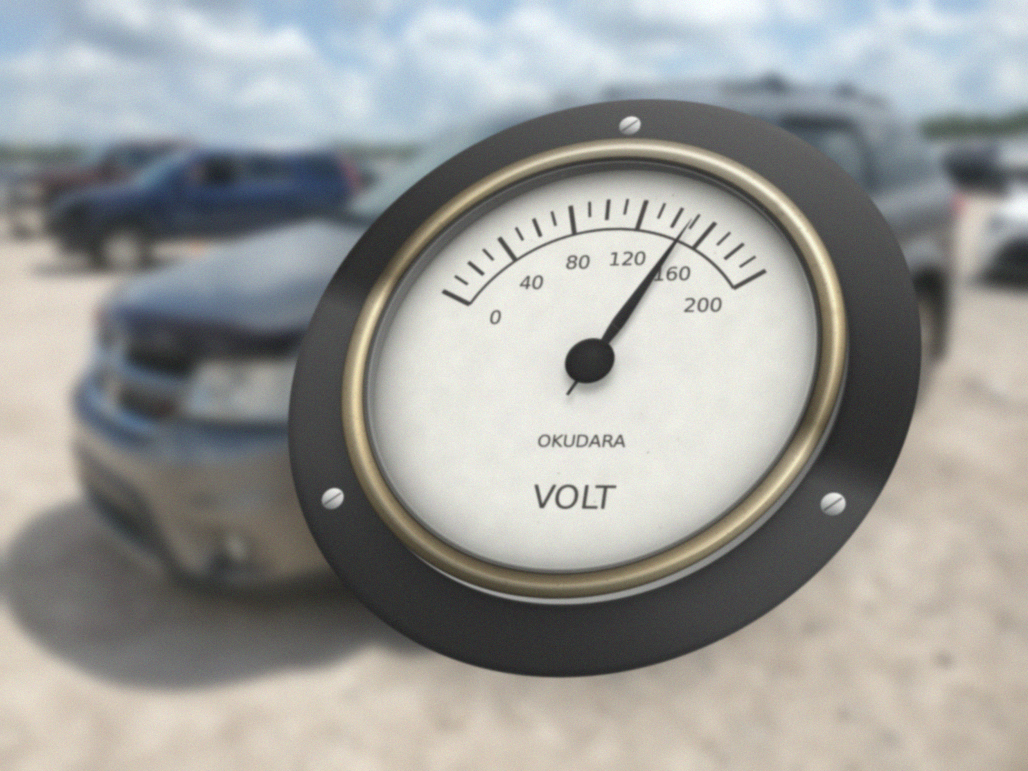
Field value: 150 V
